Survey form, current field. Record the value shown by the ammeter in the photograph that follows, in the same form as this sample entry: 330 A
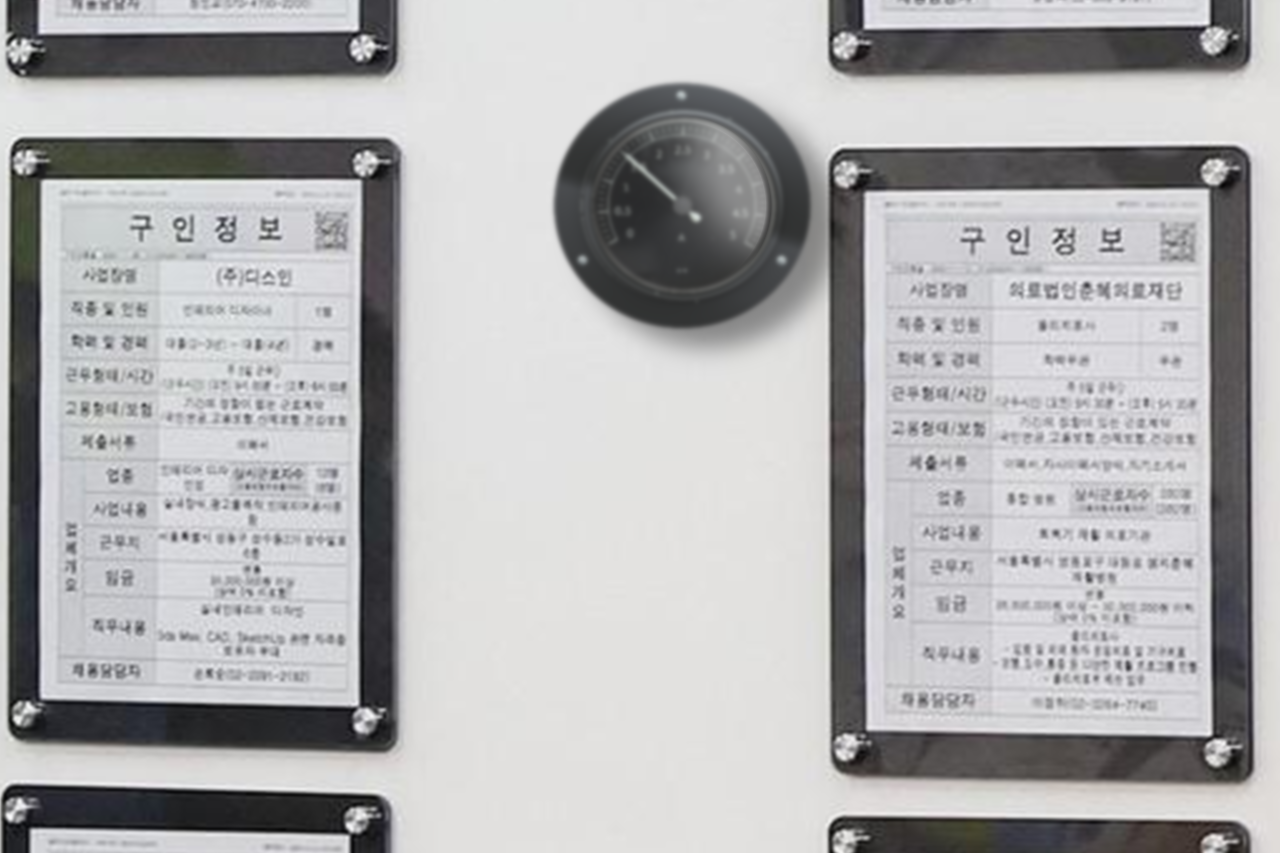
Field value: 1.5 A
